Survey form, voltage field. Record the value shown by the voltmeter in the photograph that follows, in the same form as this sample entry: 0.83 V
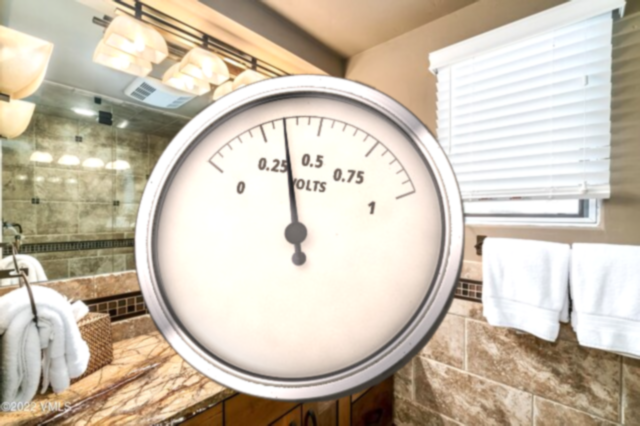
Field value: 0.35 V
